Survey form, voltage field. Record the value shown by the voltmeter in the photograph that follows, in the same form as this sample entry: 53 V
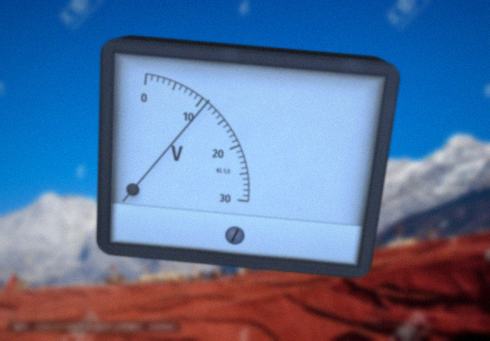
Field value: 11 V
